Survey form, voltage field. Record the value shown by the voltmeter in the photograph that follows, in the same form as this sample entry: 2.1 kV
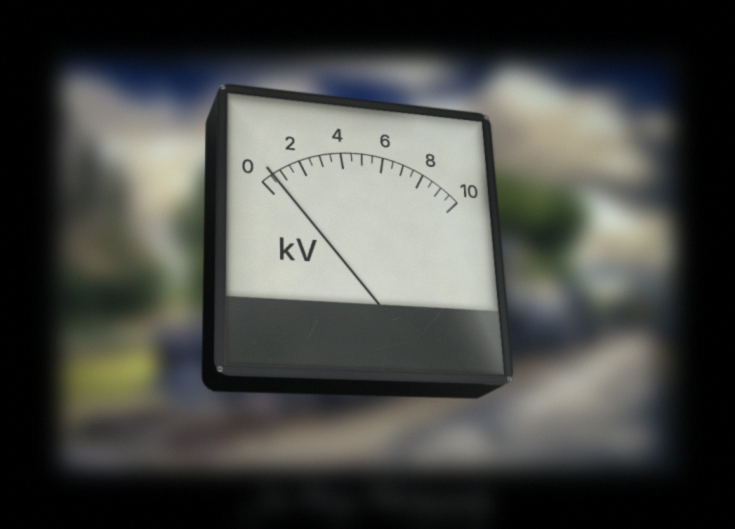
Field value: 0.5 kV
